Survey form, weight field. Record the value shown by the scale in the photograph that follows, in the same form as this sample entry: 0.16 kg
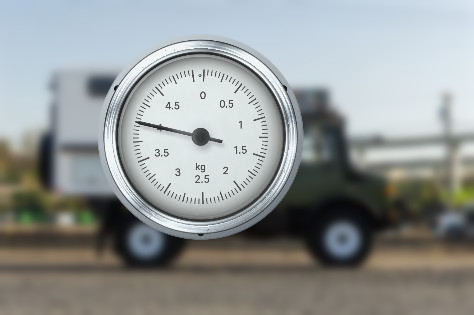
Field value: 4 kg
